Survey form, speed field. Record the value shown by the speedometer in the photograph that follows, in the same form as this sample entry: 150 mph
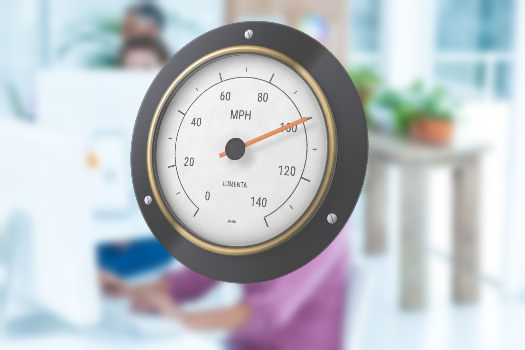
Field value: 100 mph
